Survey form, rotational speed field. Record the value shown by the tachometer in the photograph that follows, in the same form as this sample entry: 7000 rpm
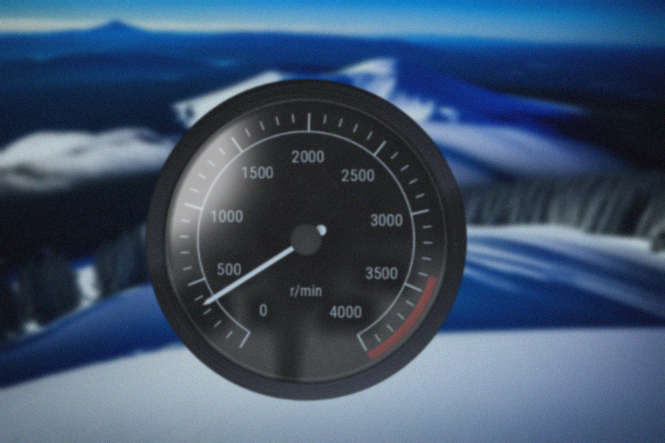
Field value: 350 rpm
